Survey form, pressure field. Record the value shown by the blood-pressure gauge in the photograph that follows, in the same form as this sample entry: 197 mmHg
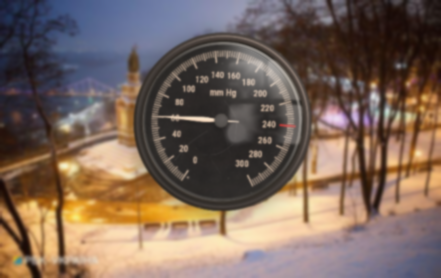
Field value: 60 mmHg
